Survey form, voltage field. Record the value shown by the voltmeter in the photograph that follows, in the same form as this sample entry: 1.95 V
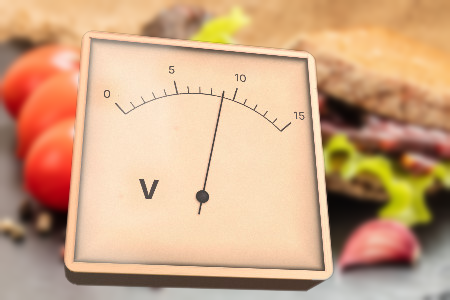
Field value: 9 V
